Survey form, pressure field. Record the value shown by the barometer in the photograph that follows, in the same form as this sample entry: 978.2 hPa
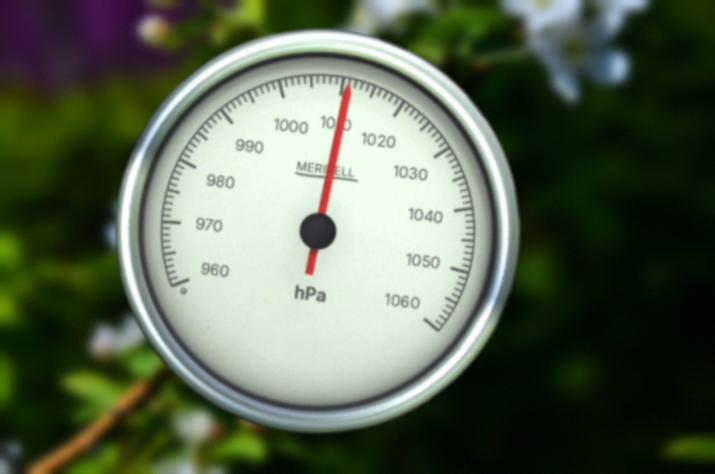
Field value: 1011 hPa
